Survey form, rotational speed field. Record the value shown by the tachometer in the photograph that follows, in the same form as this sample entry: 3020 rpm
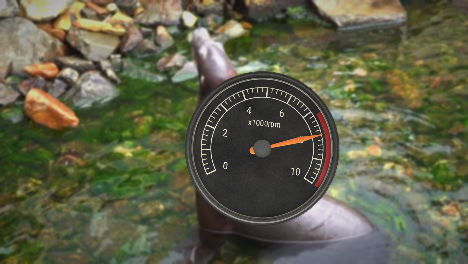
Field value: 8000 rpm
